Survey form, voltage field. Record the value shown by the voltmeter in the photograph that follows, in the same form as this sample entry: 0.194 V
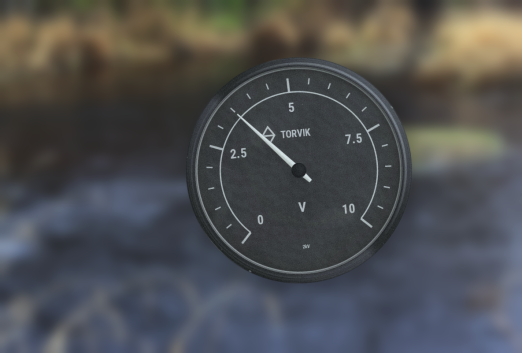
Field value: 3.5 V
